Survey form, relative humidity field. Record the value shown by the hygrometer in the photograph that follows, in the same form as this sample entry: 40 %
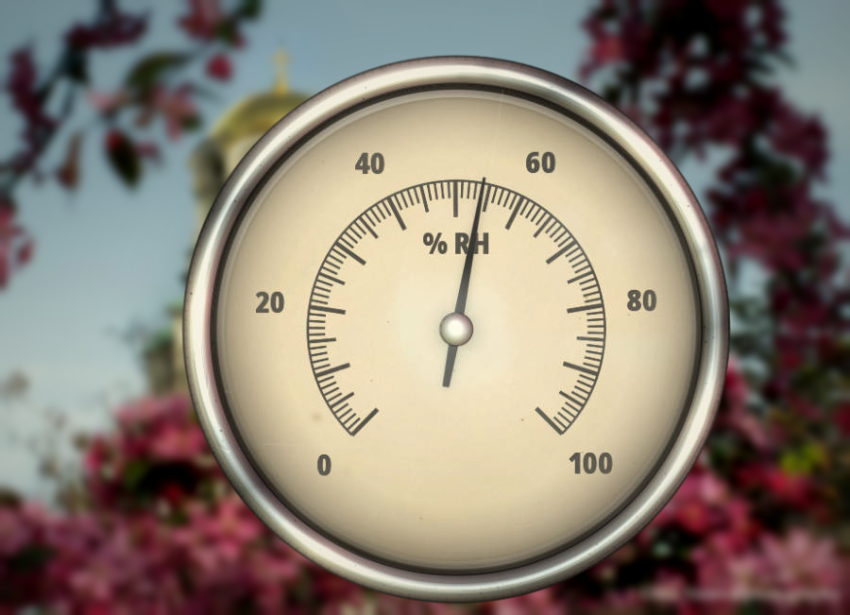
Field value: 54 %
